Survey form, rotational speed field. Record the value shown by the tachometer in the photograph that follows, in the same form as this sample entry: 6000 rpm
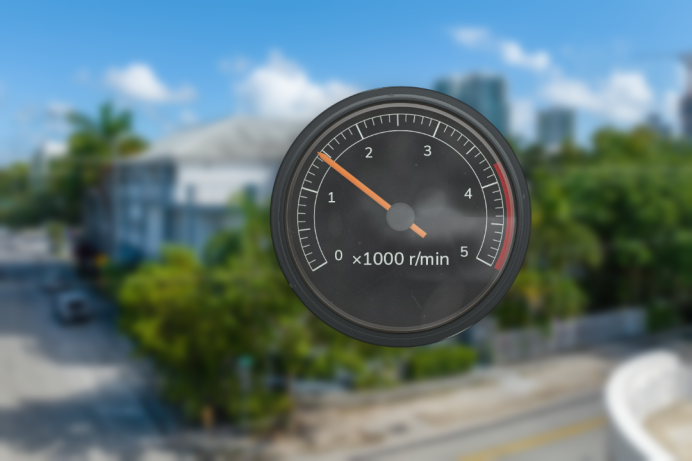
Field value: 1450 rpm
